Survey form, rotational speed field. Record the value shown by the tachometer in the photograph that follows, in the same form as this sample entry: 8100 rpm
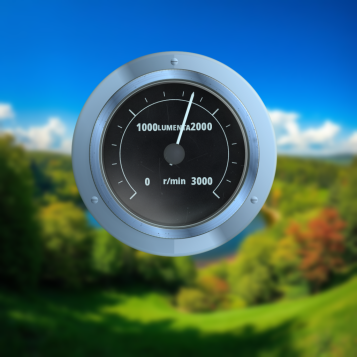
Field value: 1700 rpm
